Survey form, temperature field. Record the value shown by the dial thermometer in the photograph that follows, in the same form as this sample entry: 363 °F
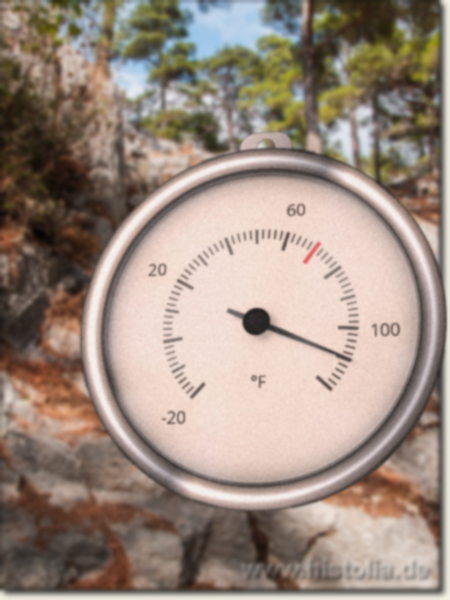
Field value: 110 °F
